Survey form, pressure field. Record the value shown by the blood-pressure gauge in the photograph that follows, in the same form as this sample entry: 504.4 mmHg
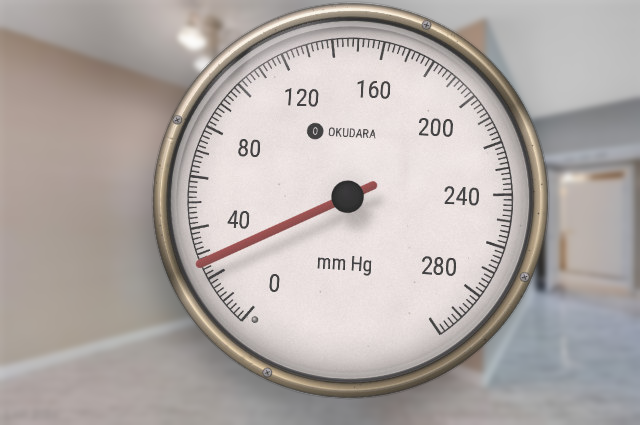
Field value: 26 mmHg
